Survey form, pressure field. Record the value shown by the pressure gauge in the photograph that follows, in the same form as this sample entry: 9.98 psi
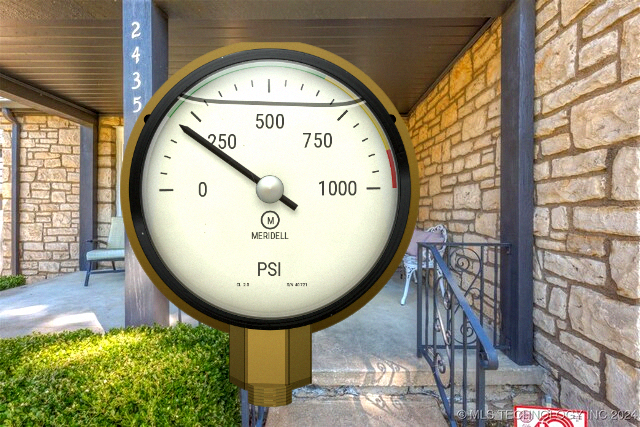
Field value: 200 psi
